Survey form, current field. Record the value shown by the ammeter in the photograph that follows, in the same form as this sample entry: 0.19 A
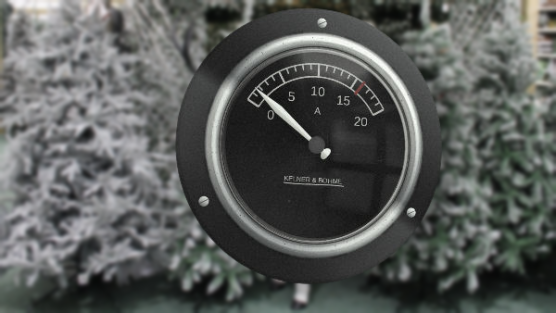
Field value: 1.5 A
